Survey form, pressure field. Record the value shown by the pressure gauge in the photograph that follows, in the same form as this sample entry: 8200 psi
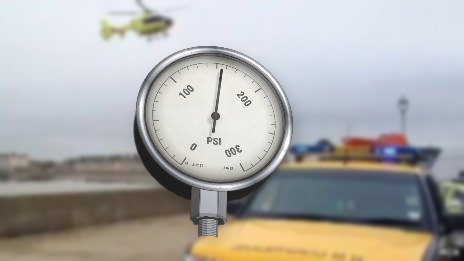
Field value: 155 psi
